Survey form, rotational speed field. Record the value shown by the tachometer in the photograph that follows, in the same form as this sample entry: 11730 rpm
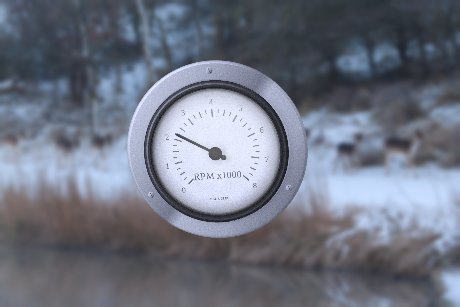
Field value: 2250 rpm
